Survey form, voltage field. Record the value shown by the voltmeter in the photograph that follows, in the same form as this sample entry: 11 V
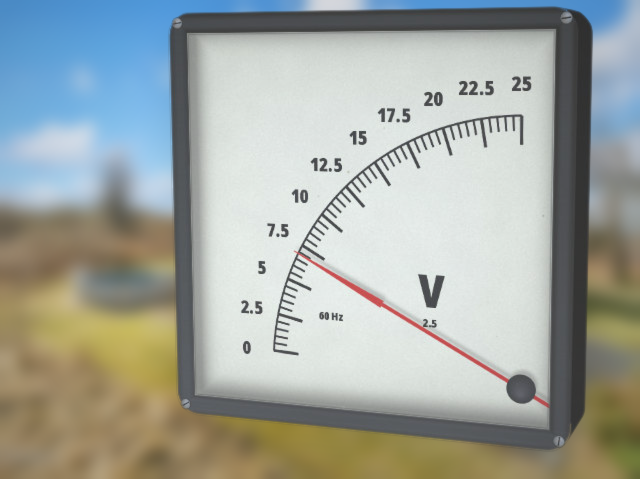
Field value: 7 V
